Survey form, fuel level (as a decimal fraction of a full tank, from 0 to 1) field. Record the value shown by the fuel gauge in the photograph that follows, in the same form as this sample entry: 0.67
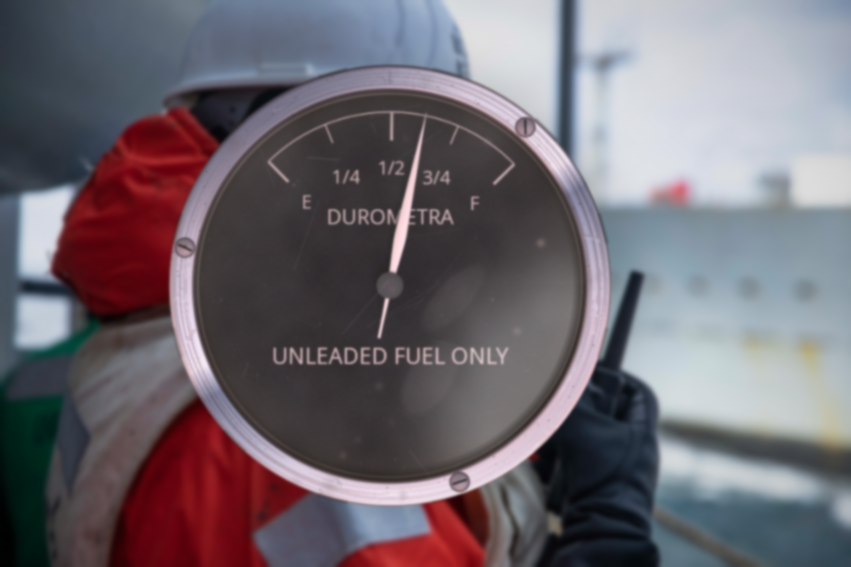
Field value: 0.625
